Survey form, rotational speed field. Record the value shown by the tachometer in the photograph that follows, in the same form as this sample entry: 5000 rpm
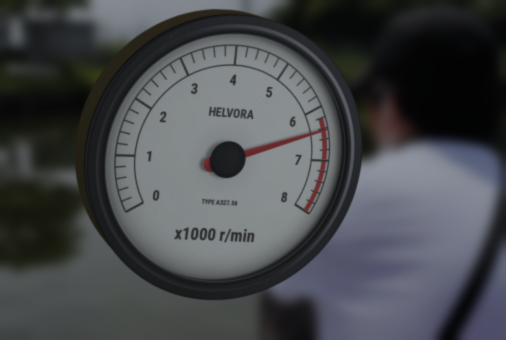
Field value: 6400 rpm
